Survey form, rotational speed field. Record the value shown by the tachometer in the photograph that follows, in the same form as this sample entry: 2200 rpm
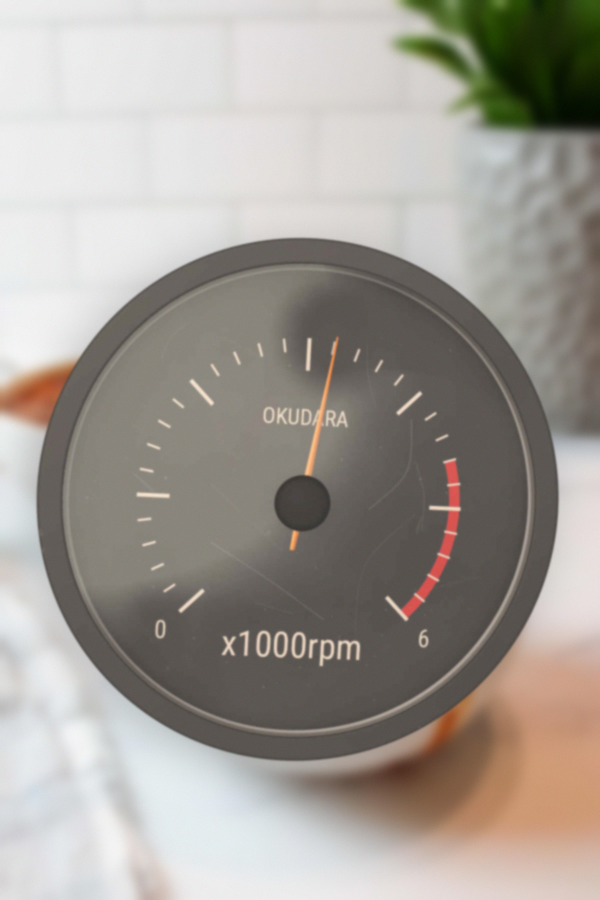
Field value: 3200 rpm
